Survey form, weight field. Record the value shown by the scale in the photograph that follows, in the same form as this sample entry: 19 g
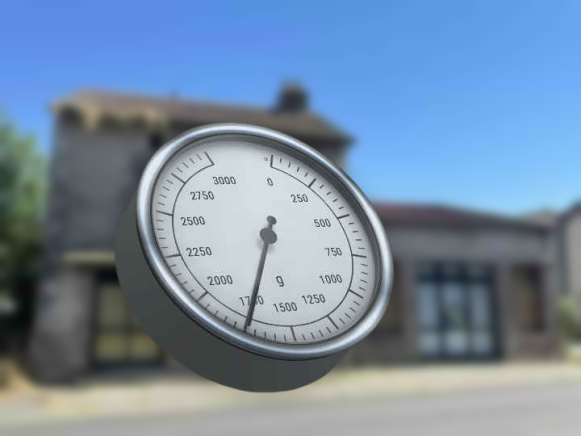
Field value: 1750 g
